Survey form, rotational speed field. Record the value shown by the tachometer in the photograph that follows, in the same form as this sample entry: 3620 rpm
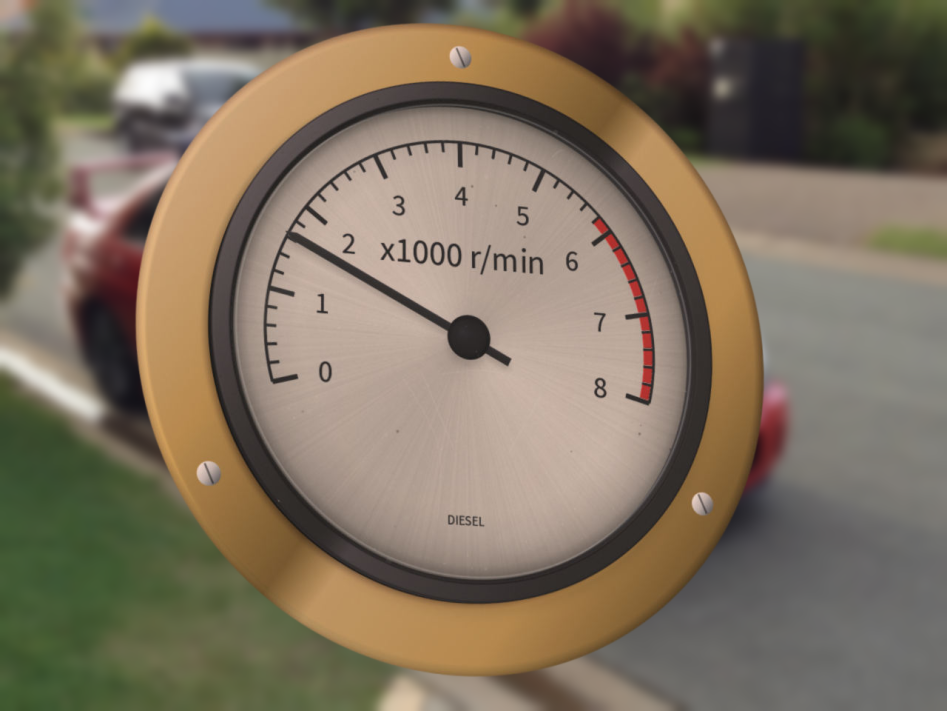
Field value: 1600 rpm
